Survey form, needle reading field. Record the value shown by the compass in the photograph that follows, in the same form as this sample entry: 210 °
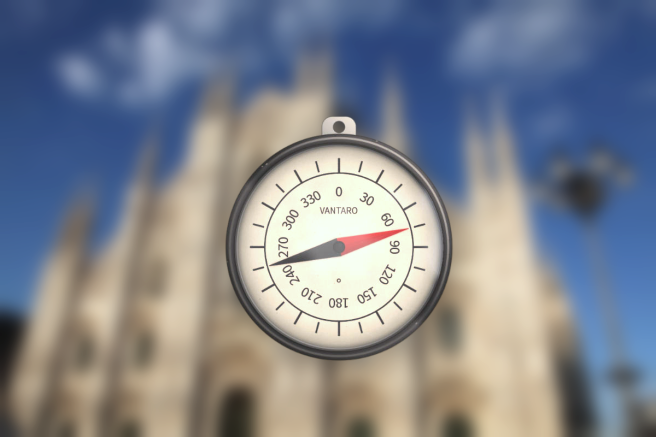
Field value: 75 °
